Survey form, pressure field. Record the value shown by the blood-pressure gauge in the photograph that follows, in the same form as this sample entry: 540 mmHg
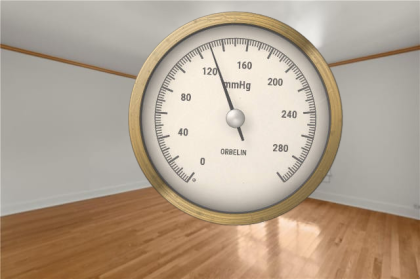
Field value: 130 mmHg
